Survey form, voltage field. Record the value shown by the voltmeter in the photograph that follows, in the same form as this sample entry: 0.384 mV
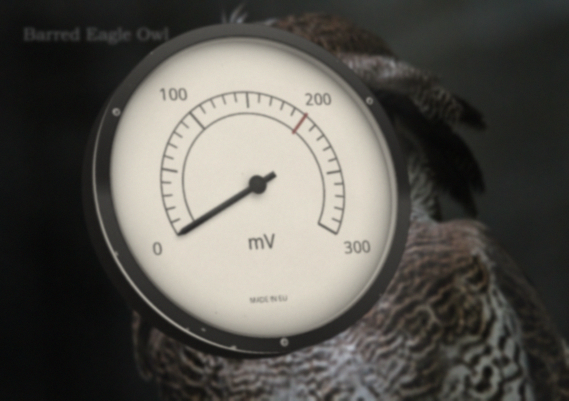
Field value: 0 mV
